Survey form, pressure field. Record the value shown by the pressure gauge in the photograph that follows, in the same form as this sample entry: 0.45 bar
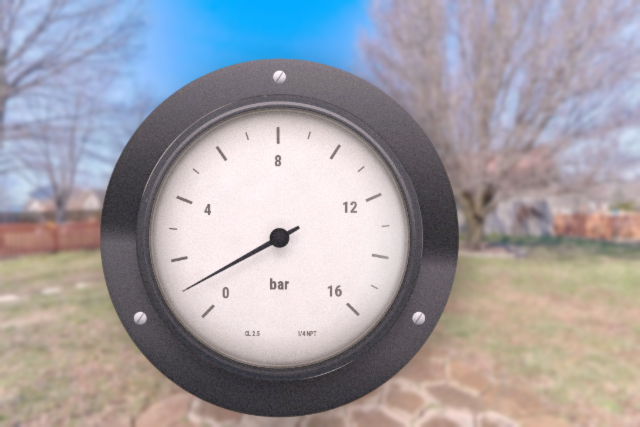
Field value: 1 bar
